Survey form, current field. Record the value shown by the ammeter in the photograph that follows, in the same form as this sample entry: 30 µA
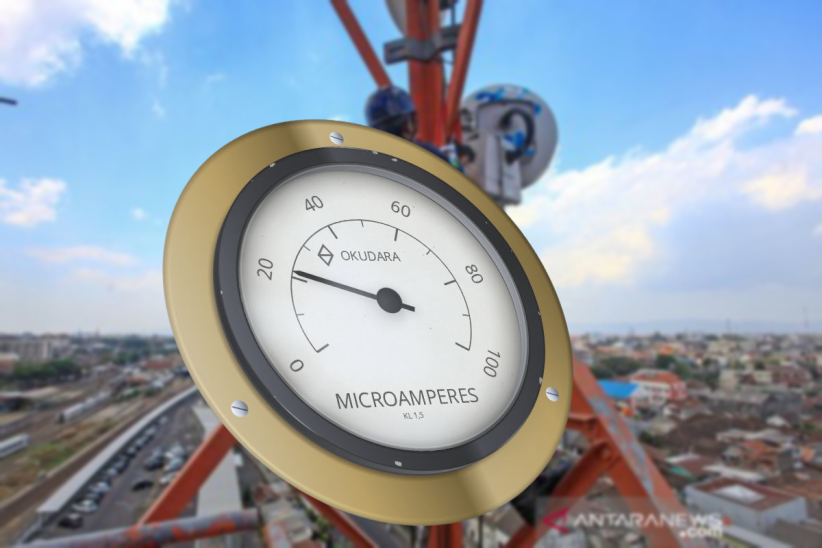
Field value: 20 µA
